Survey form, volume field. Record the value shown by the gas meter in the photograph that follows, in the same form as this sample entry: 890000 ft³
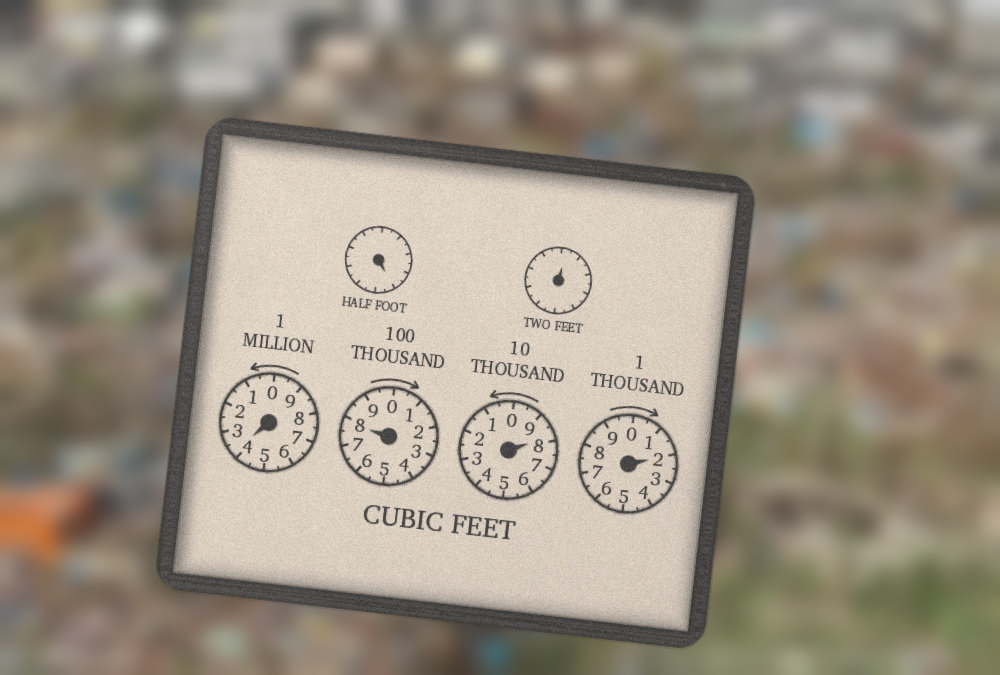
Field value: 378200 ft³
